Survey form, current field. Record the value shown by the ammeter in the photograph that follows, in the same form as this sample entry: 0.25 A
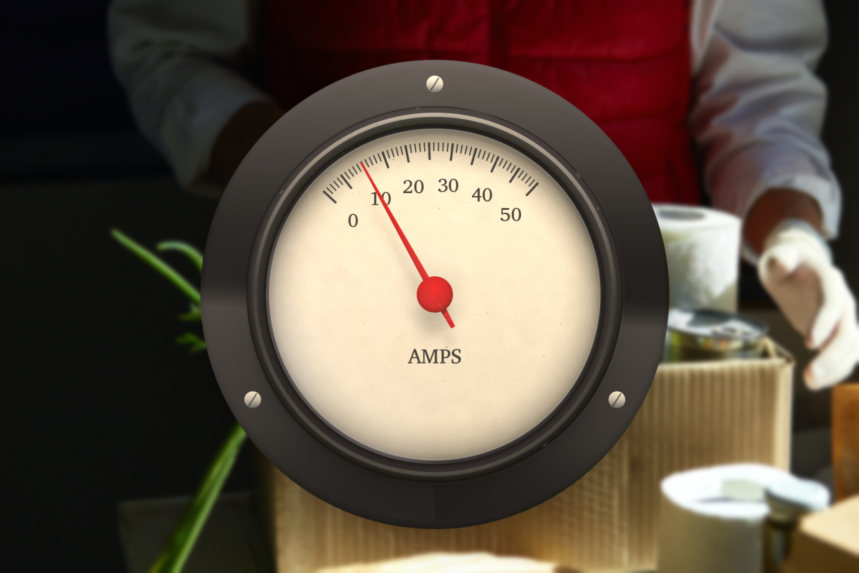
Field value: 10 A
